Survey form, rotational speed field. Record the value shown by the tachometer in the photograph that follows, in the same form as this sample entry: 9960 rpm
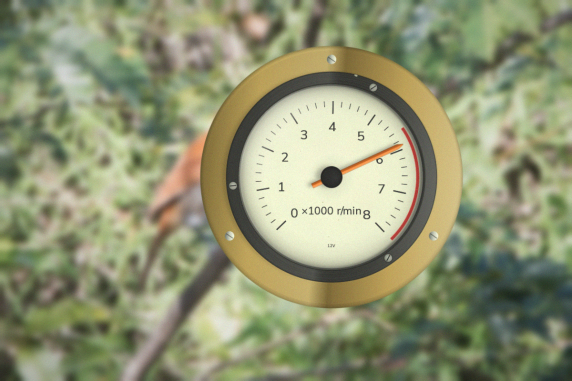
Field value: 5900 rpm
